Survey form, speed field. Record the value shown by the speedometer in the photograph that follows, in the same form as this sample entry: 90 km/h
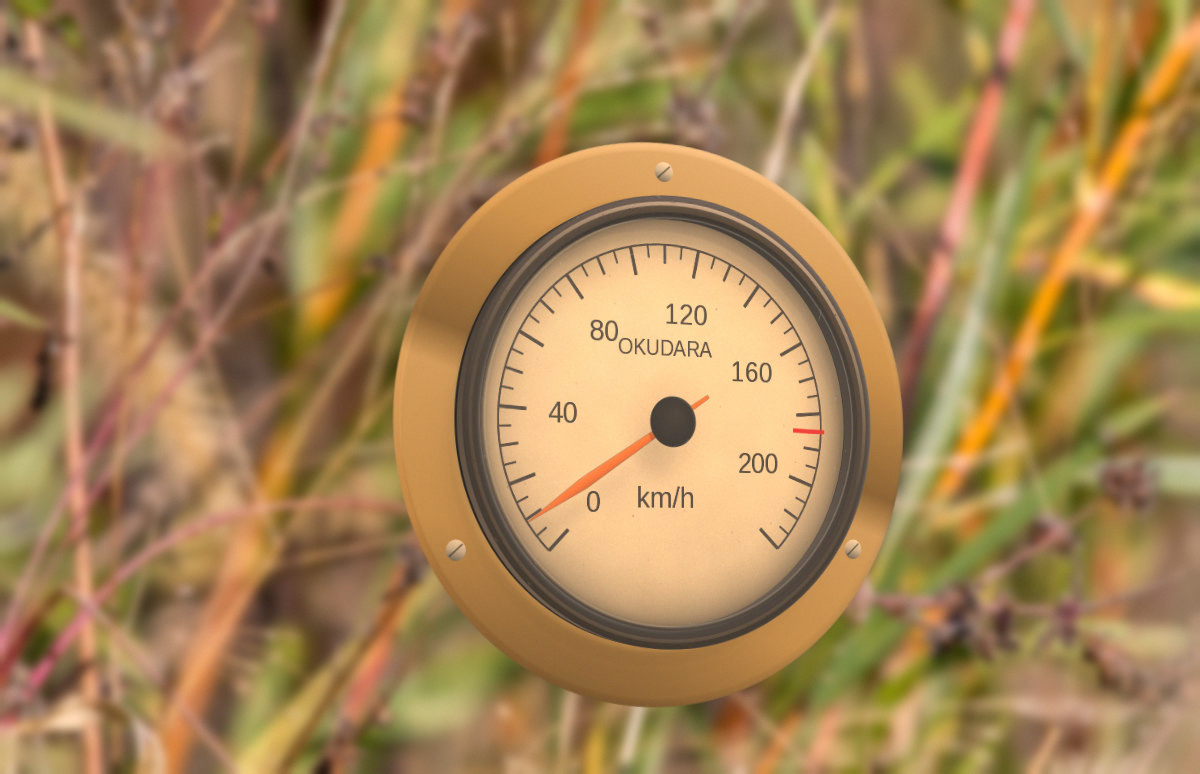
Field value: 10 km/h
